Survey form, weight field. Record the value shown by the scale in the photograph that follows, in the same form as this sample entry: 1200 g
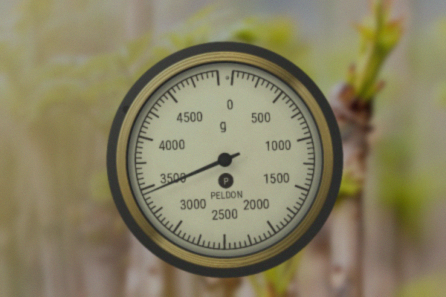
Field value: 3450 g
